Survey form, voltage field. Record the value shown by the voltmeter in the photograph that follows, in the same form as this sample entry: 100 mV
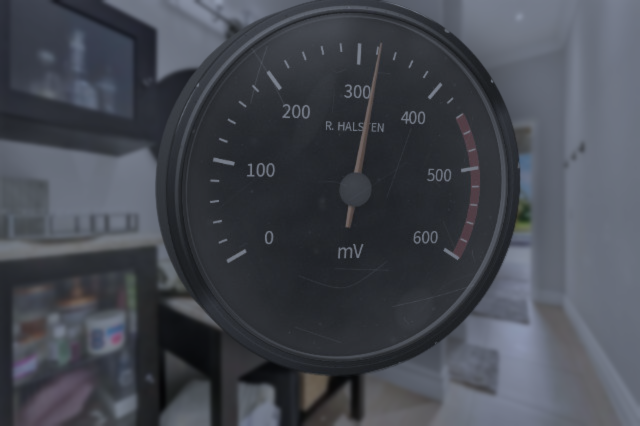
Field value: 320 mV
